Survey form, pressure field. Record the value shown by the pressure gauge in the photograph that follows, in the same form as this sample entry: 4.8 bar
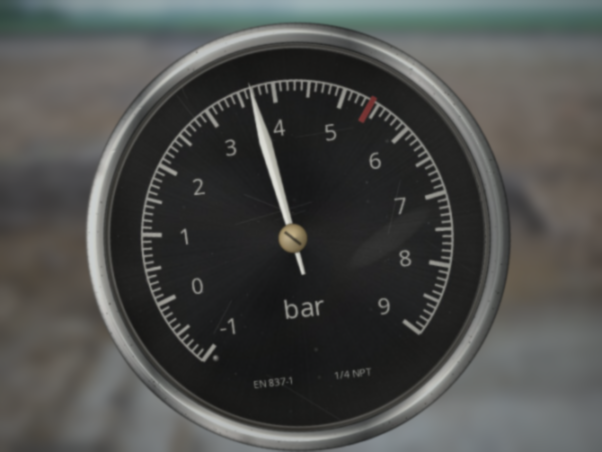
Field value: 3.7 bar
